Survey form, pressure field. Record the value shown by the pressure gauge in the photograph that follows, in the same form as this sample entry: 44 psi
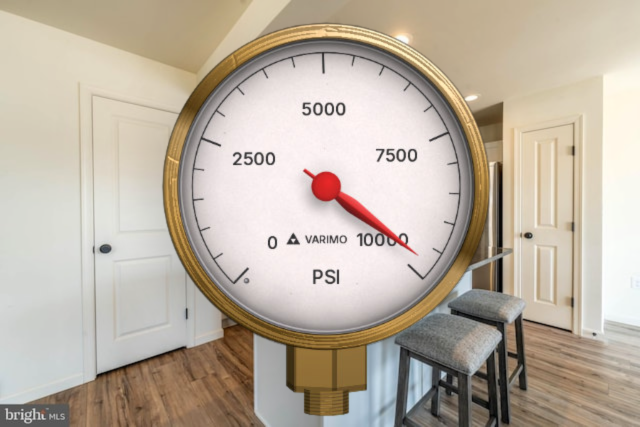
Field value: 9750 psi
